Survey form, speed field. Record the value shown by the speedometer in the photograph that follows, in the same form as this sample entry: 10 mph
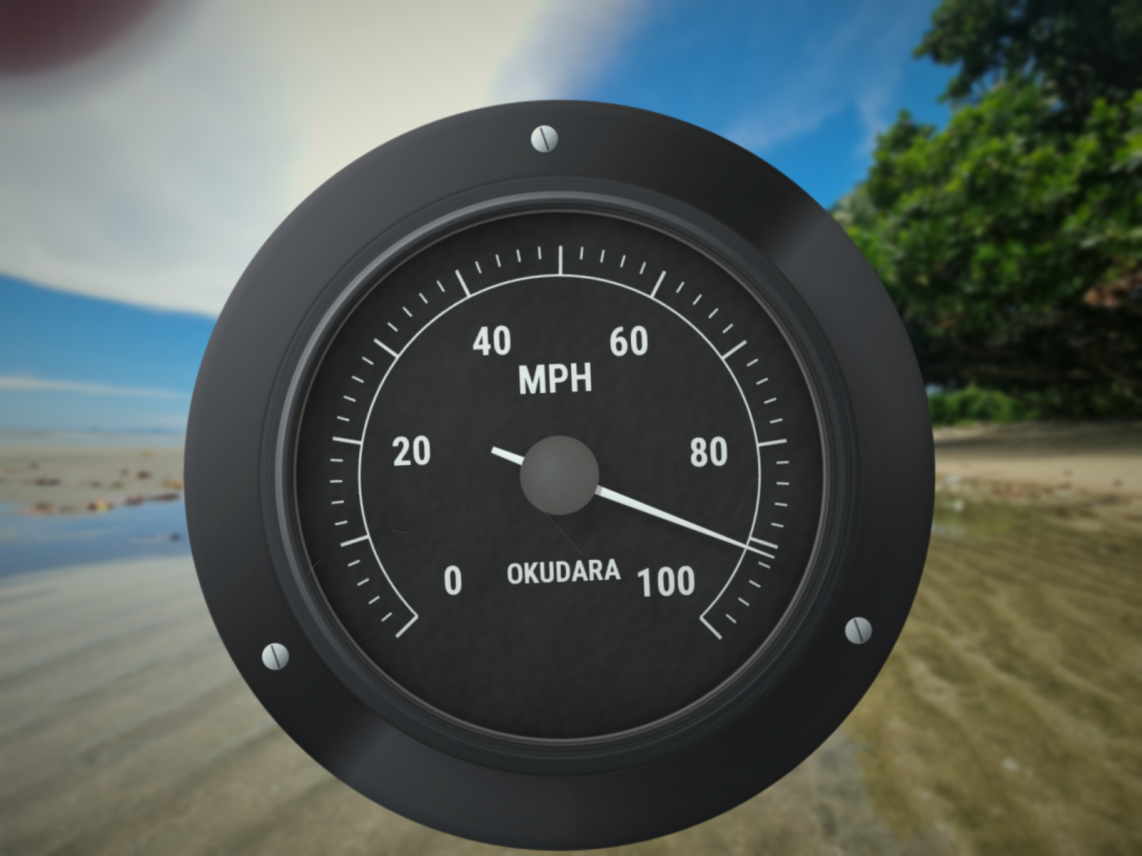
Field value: 91 mph
